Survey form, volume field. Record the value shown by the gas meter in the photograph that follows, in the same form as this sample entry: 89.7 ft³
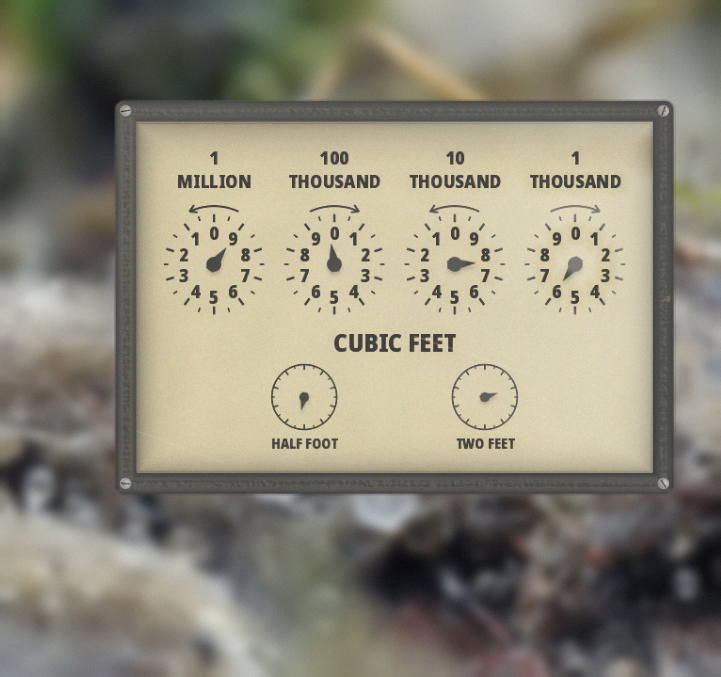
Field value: 897600 ft³
